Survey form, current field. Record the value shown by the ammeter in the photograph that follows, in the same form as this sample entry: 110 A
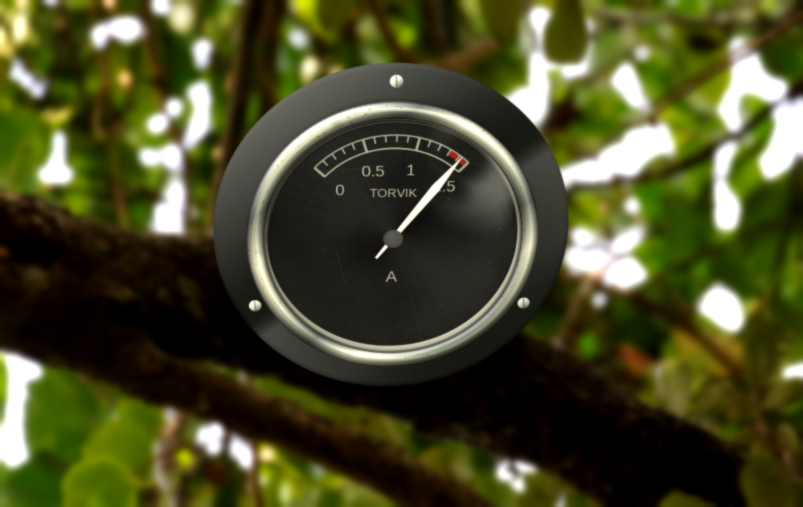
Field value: 1.4 A
